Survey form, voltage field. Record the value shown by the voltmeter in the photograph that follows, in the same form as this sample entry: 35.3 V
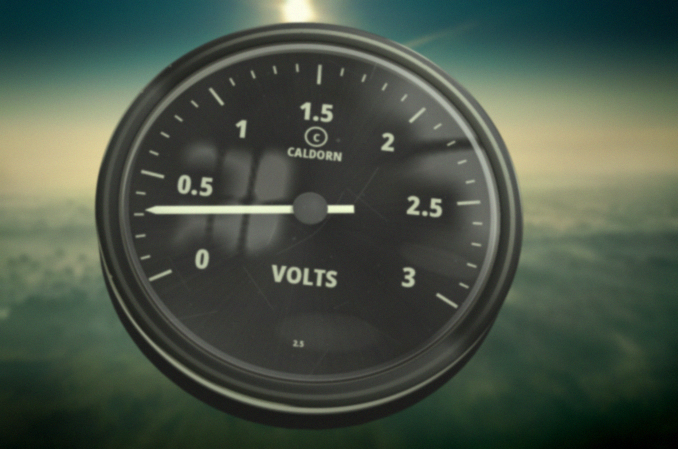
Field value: 0.3 V
